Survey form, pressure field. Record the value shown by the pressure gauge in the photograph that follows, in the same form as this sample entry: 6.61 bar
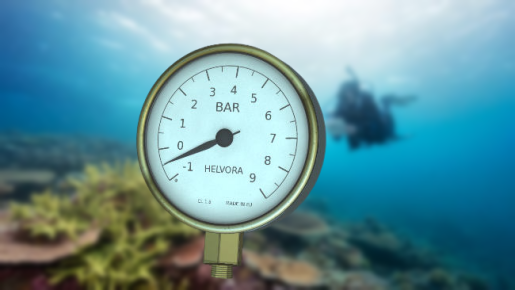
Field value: -0.5 bar
